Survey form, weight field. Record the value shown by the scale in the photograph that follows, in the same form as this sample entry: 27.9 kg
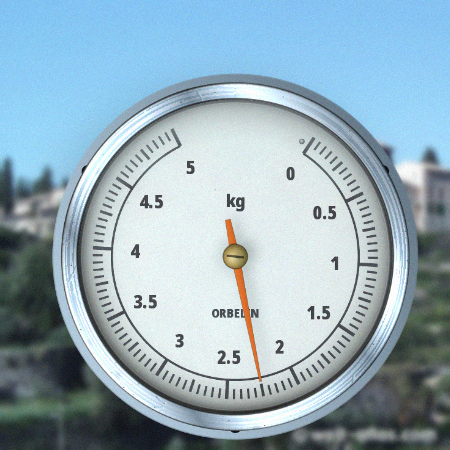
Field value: 2.25 kg
